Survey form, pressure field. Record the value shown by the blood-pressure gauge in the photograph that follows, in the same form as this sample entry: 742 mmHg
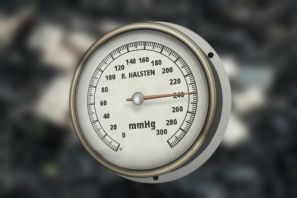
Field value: 240 mmHg
